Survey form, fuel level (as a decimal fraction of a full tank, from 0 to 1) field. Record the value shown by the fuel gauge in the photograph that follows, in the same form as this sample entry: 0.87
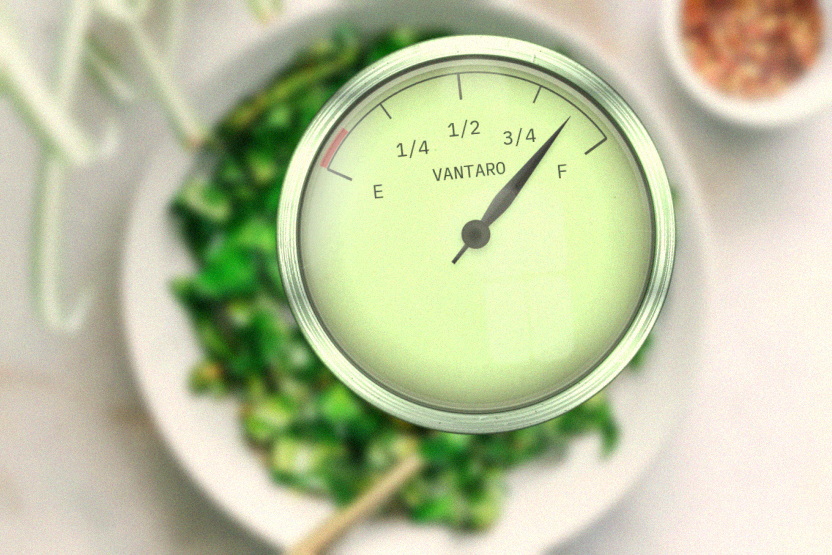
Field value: 0.875
